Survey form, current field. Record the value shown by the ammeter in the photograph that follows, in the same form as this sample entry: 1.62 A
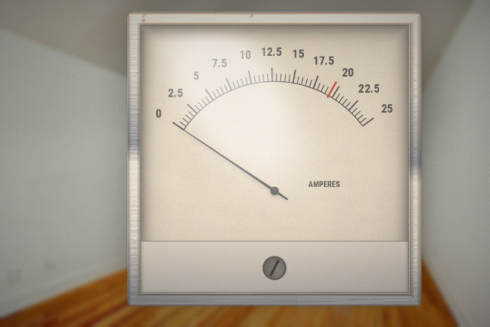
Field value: 0 A
